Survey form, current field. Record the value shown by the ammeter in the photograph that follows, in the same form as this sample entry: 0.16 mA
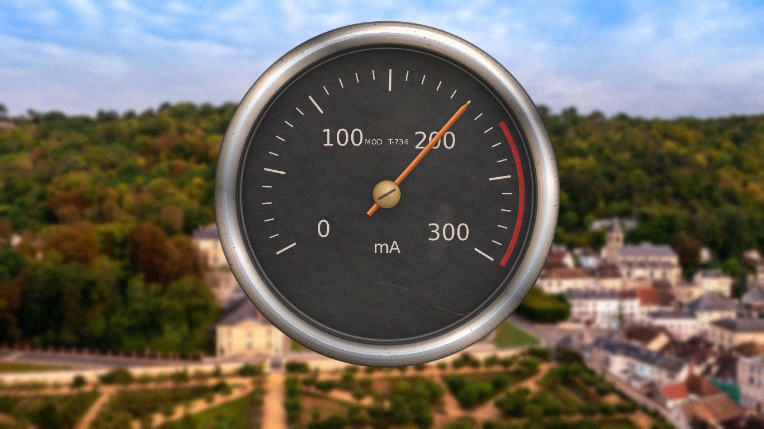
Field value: 200 mA
